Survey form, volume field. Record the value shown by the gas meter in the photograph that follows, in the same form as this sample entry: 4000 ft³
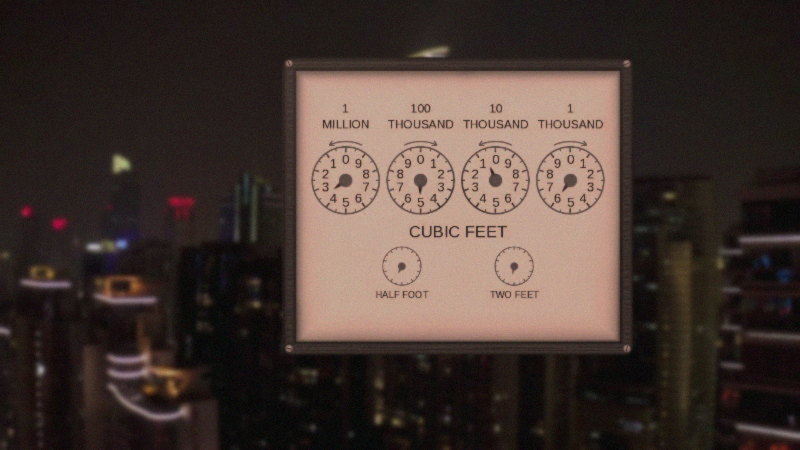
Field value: 350600 ft³
